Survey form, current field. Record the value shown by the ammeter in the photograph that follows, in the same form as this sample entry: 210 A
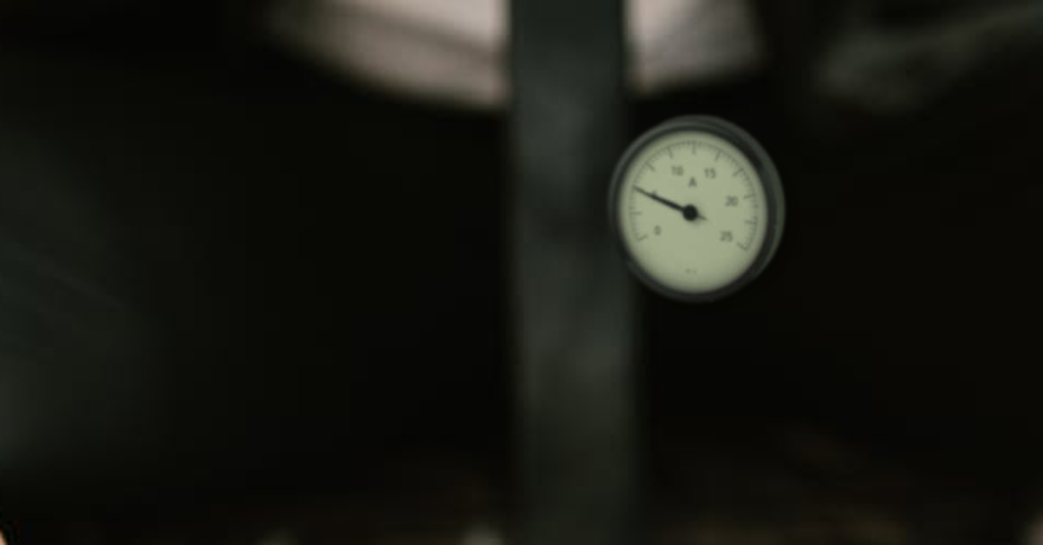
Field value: 5 A
